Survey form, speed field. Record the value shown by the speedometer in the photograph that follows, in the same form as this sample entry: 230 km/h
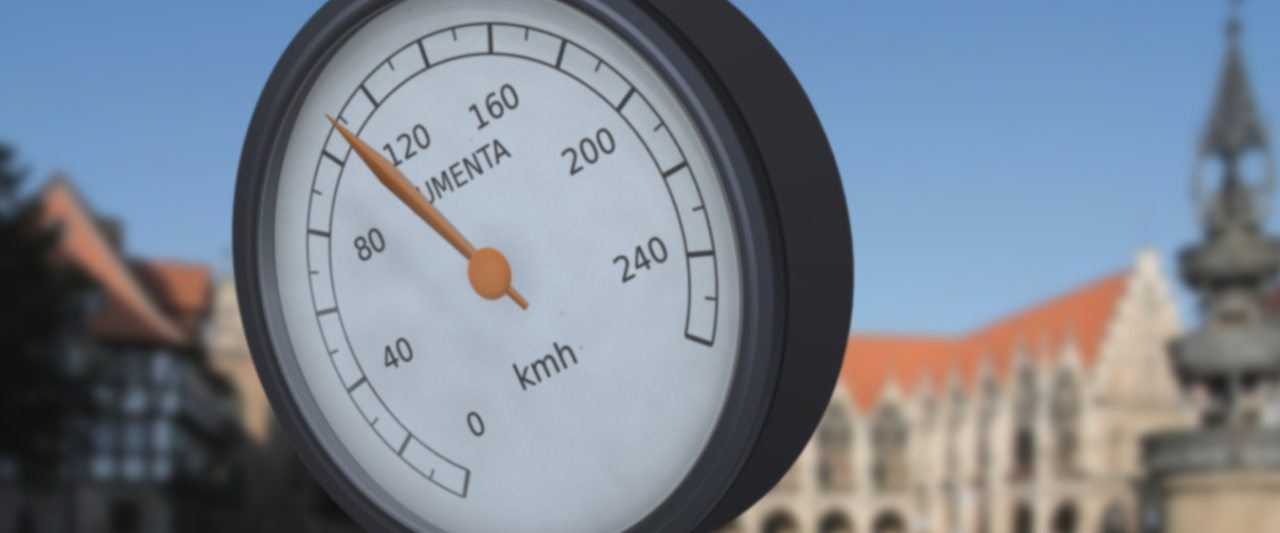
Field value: 110 km/h
